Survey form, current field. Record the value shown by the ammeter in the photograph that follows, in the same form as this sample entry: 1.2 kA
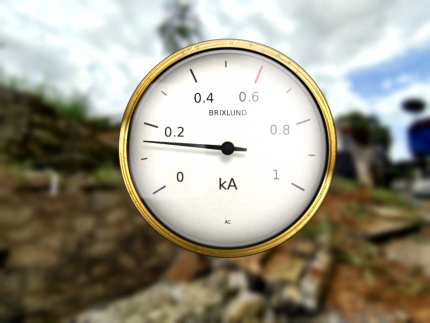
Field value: 0.15 kA
